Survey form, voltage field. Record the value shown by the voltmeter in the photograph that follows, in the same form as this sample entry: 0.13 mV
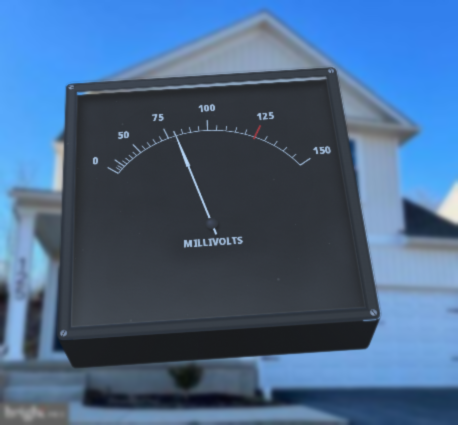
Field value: 80 mV
